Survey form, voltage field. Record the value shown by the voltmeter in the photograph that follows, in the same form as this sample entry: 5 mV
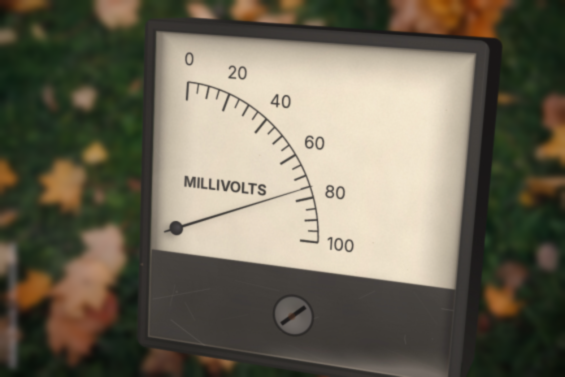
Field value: 75 mV
